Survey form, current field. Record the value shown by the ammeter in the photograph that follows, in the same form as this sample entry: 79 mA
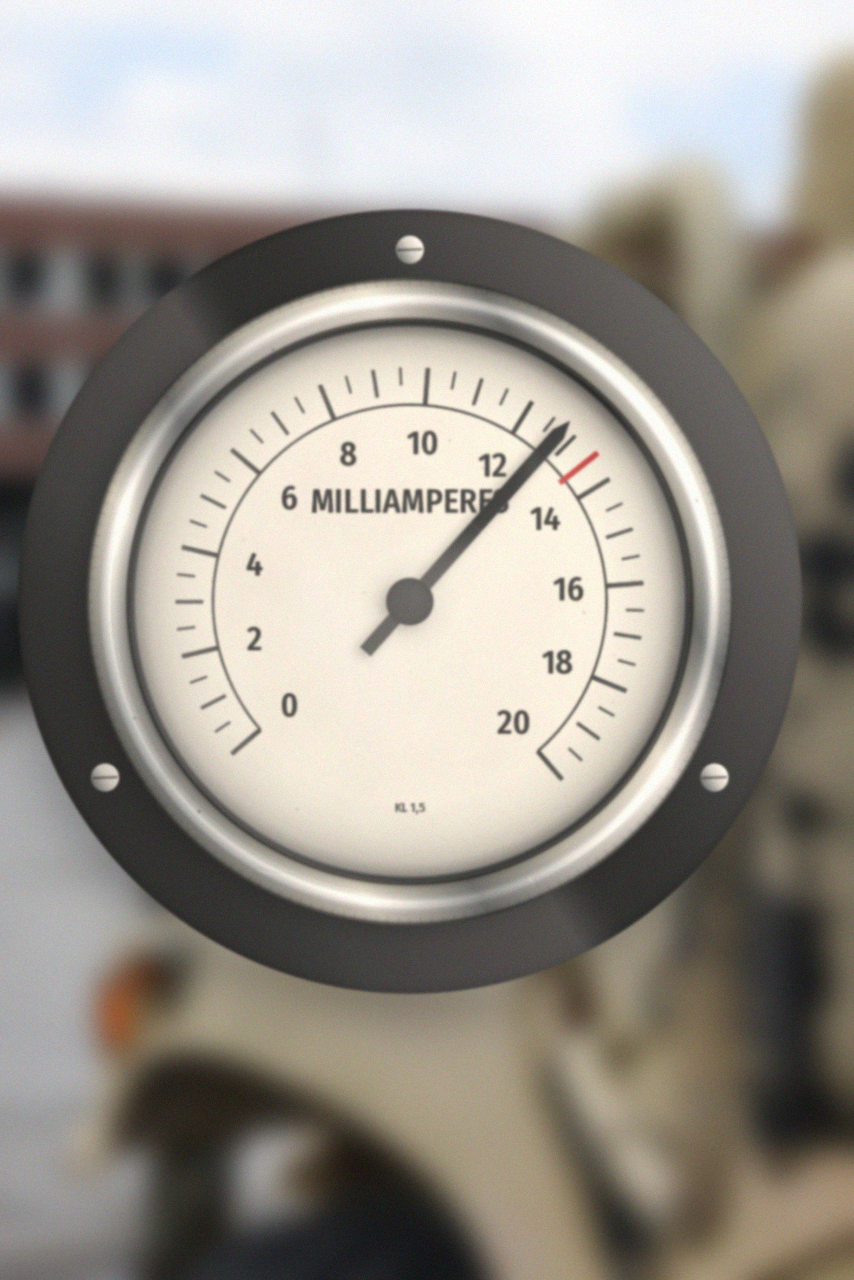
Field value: 12.75 mA
